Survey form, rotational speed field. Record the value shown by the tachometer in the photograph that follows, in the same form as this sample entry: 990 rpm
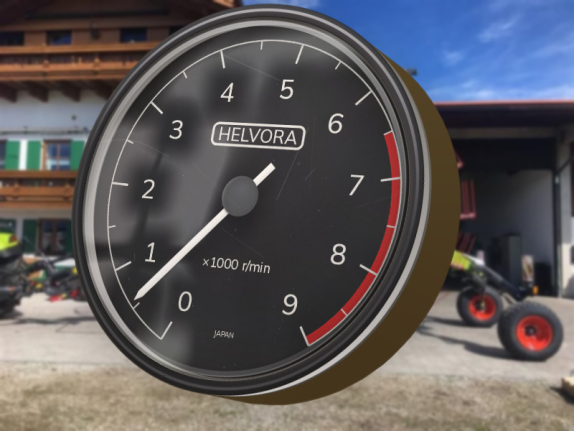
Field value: 500 rpm
